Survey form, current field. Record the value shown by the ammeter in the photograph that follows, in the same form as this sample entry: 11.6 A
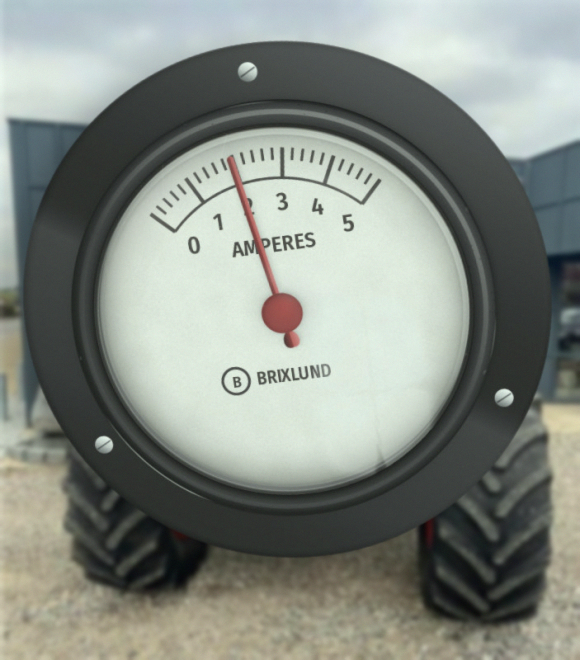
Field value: 2 A
